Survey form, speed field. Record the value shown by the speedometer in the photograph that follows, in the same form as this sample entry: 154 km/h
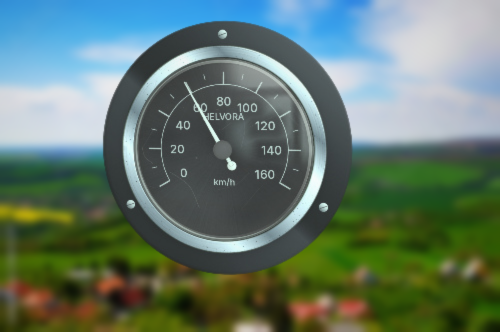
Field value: 60 km/h
